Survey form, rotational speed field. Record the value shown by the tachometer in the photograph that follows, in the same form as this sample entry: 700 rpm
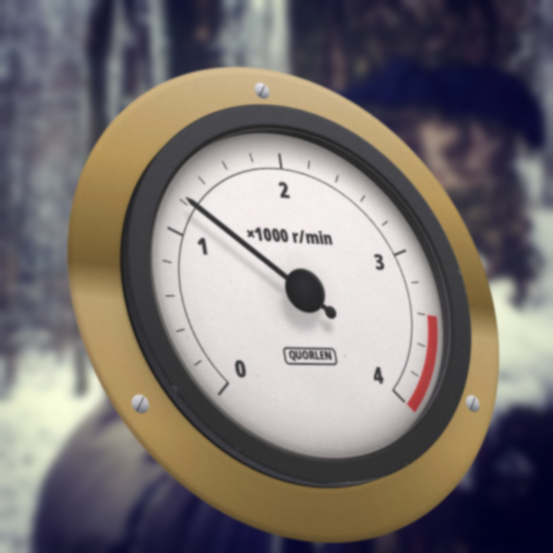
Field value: 1200 rpm
